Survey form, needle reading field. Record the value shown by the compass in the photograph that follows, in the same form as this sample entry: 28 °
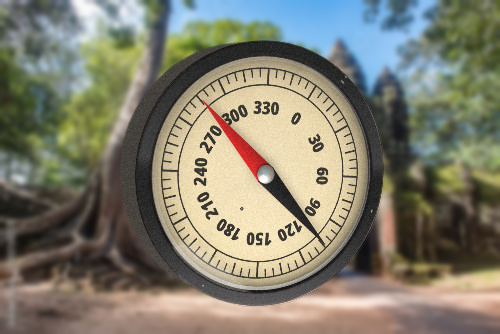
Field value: 285 °
